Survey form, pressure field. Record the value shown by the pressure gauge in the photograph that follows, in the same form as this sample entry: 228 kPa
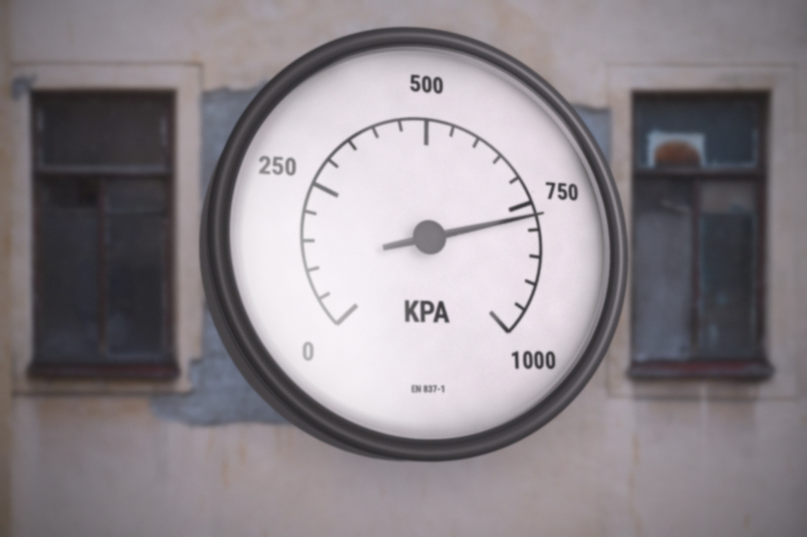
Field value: 775 kPa
